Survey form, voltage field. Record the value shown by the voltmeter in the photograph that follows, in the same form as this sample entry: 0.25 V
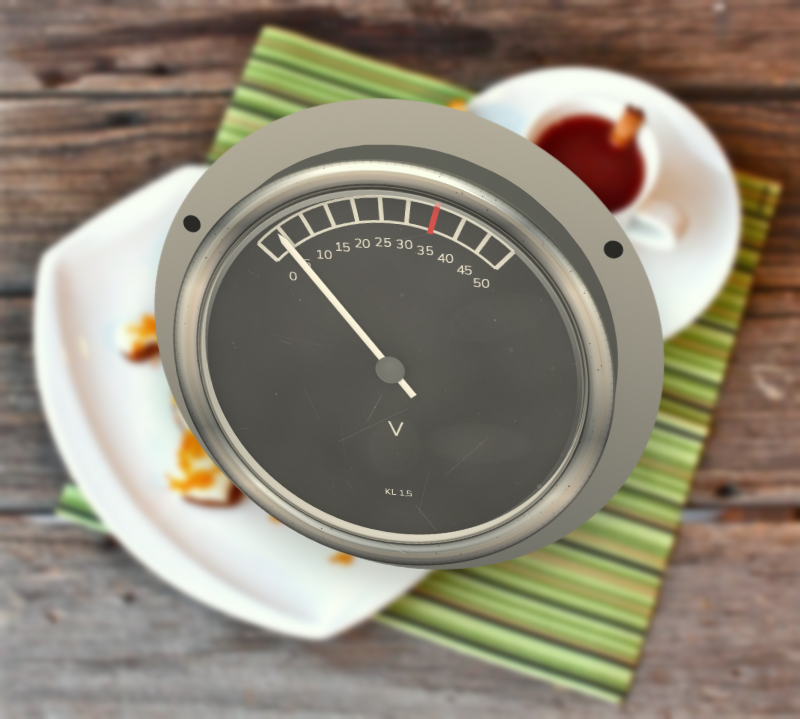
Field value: 5 V
